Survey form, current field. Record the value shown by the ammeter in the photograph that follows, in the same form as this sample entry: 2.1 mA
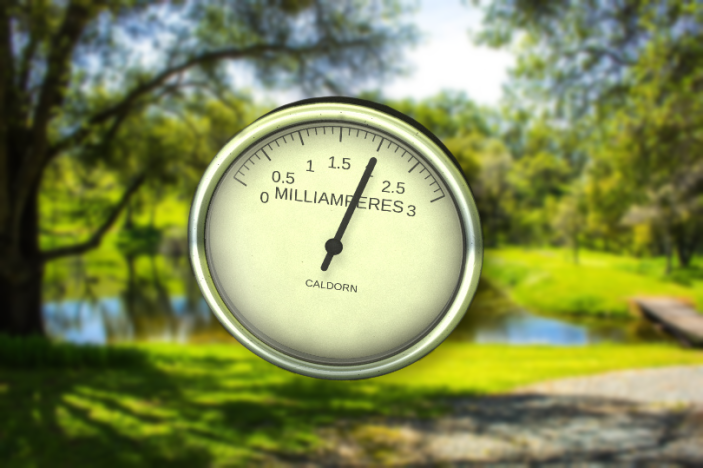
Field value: 2 mA
